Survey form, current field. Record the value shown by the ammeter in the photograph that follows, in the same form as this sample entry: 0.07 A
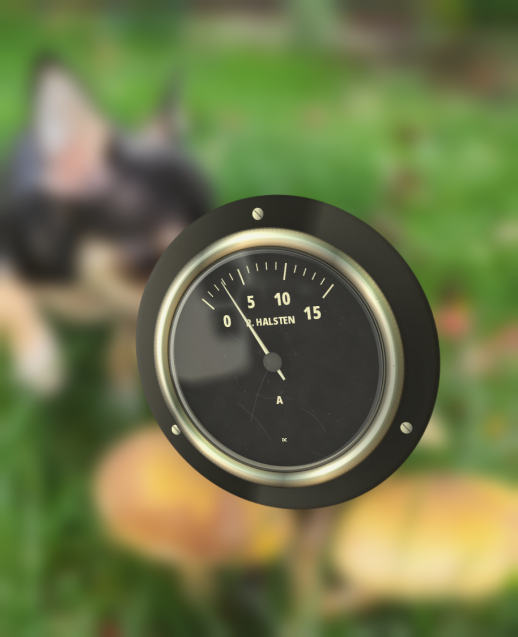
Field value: 3 A
